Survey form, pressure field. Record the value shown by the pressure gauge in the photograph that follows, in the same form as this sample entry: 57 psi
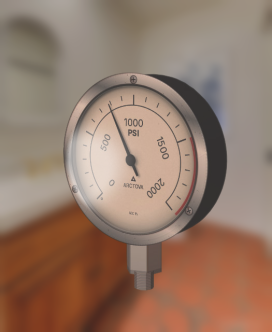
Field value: 800 psi
